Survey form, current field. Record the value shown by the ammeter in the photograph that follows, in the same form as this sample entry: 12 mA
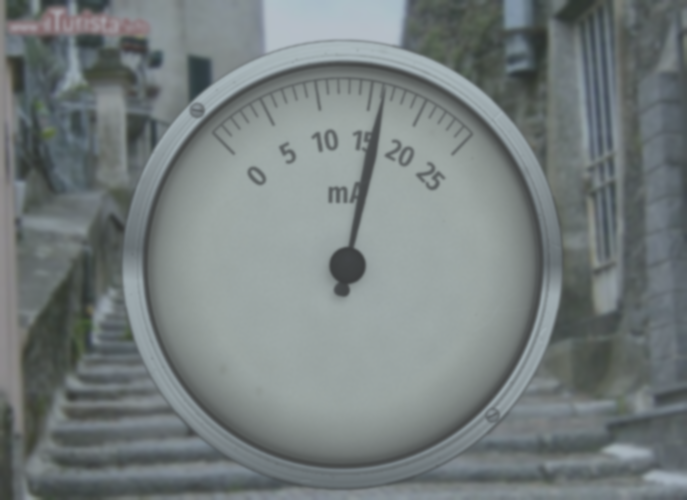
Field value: 16 mA
